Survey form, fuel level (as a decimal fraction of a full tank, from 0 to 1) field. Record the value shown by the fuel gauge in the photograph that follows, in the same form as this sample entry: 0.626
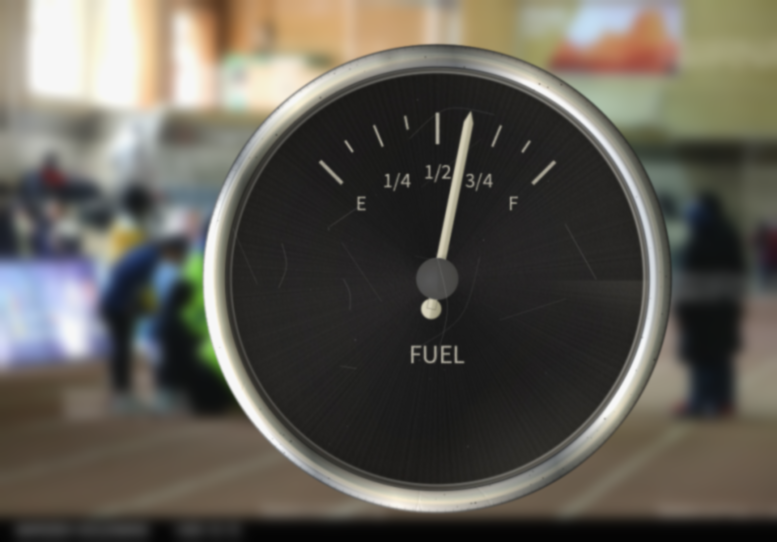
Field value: 0.625
